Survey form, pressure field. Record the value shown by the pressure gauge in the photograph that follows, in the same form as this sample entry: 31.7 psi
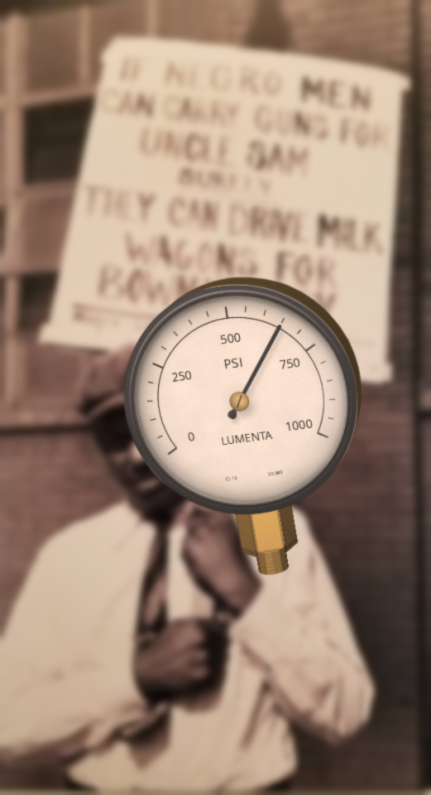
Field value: 650 psi
